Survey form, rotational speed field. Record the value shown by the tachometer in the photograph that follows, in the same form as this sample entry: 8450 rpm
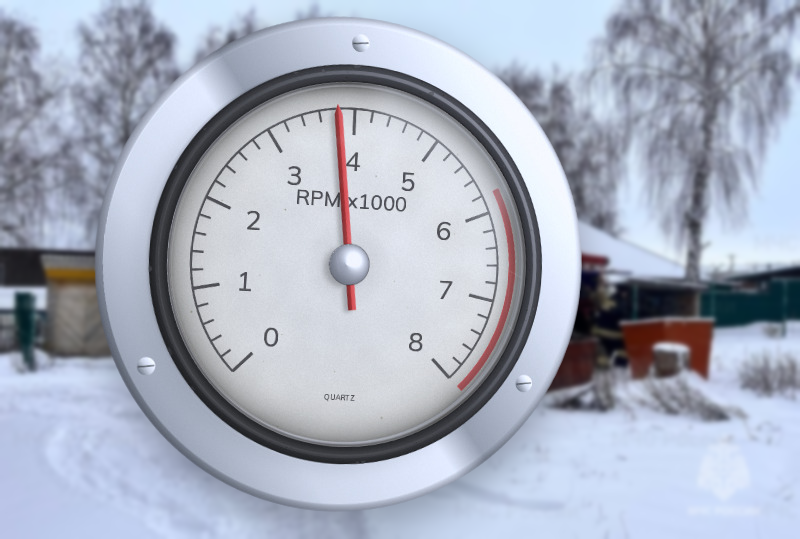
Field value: 3800 rpm
